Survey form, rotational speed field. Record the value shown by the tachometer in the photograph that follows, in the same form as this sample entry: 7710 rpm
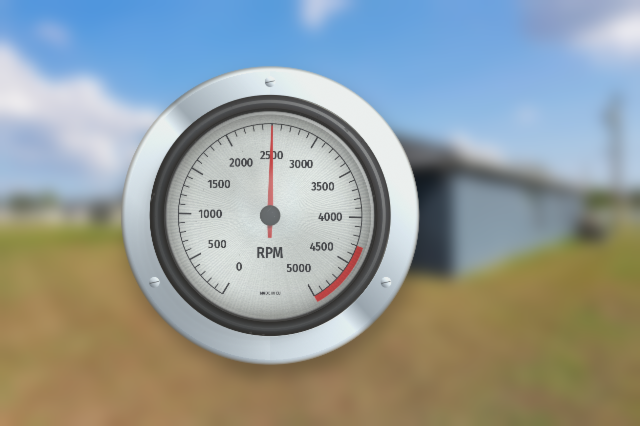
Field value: 2500 rpm
